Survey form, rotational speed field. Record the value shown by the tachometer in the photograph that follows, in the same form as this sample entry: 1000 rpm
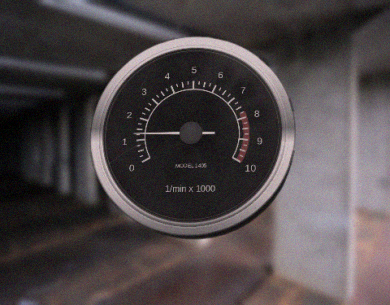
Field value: 1250 rpm
